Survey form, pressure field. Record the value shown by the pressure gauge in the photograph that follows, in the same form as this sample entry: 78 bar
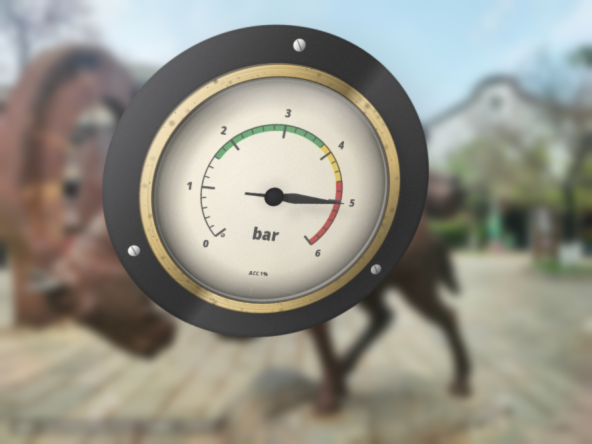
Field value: 5 bar
